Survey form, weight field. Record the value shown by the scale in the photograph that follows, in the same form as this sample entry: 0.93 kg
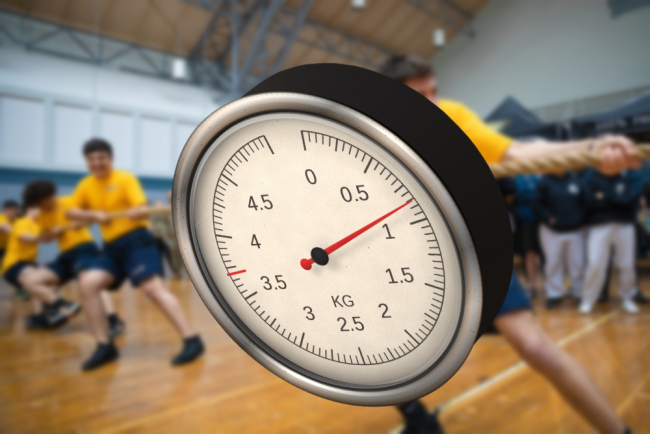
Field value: 0.85 kg
